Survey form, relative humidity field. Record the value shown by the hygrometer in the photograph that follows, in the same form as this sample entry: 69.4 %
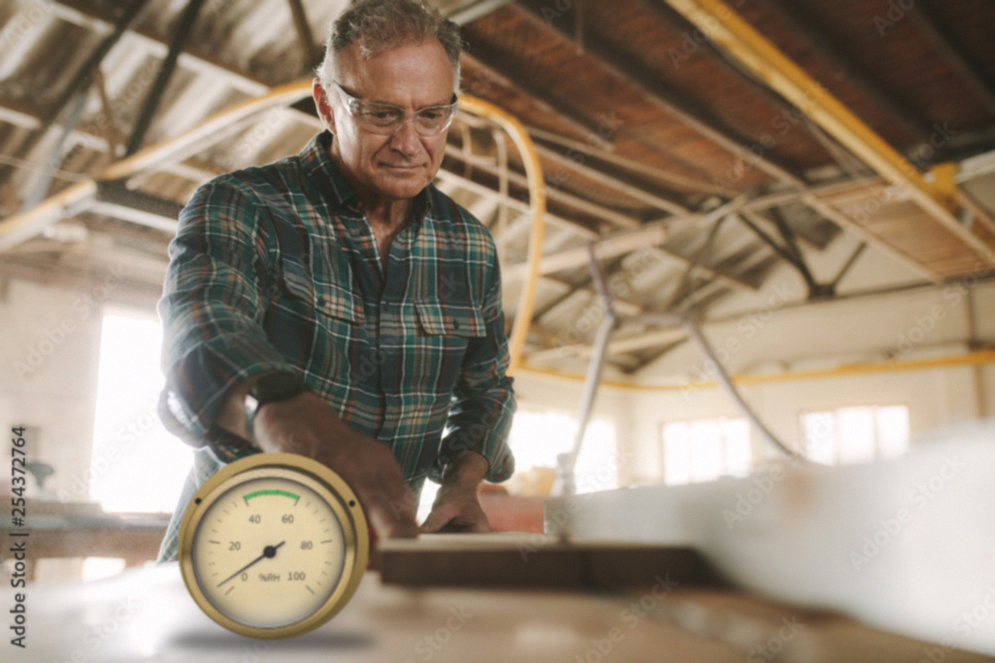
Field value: 4 %
